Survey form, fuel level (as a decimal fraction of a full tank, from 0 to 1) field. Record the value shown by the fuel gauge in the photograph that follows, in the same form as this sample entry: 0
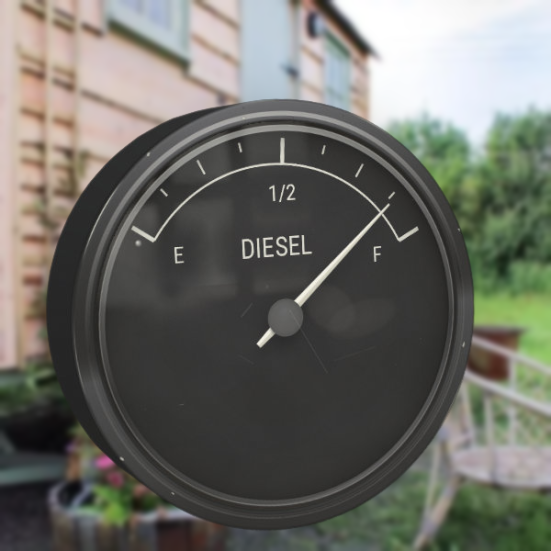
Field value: 0.875
